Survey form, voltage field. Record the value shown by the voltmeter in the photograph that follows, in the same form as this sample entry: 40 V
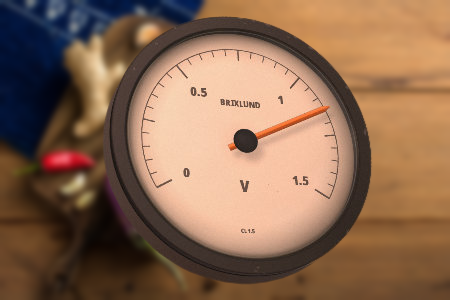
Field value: 1.15 V
